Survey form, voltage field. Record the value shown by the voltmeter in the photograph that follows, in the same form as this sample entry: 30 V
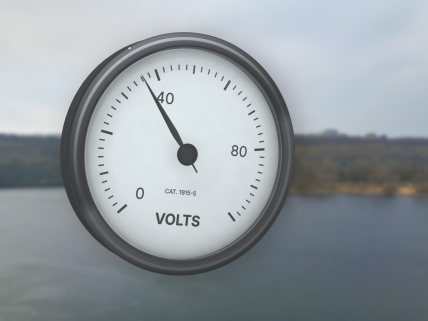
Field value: 36 V
